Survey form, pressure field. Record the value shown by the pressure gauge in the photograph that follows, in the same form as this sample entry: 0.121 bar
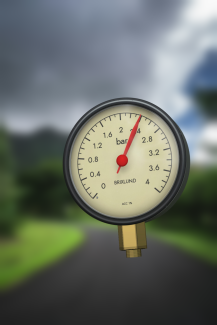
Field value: 2.4 bar
